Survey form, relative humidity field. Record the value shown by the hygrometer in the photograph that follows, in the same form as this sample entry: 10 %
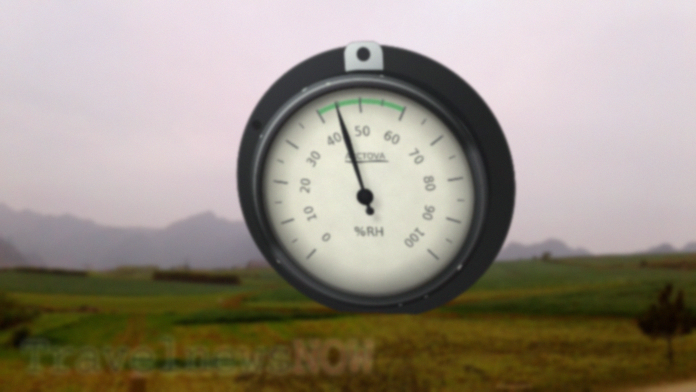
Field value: 45 %
